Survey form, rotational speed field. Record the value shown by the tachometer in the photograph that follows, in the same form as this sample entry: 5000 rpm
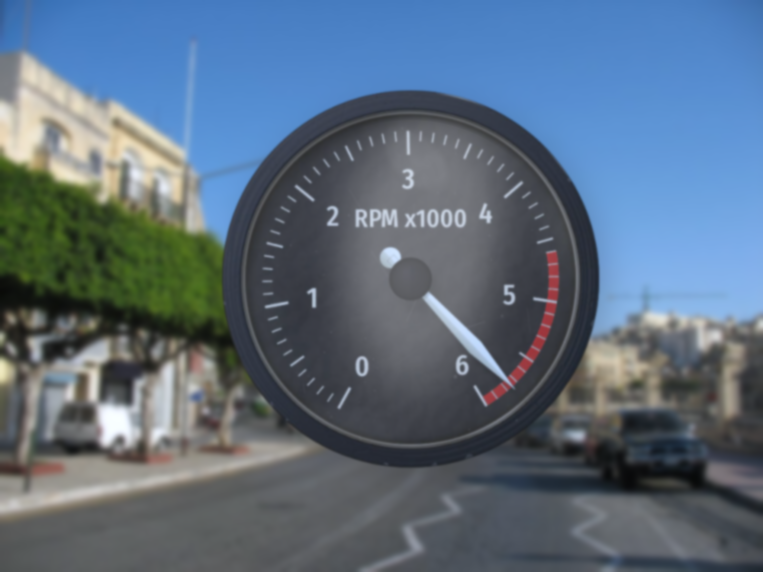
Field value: 5750 rpm
